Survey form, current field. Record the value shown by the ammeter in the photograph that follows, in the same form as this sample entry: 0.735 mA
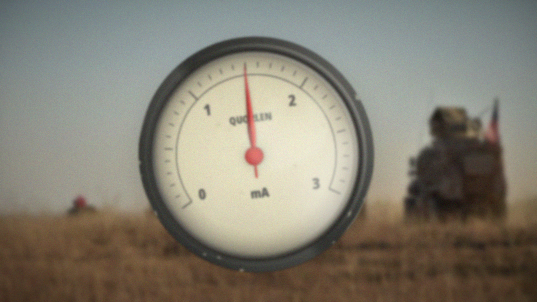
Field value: 1.5 mA
